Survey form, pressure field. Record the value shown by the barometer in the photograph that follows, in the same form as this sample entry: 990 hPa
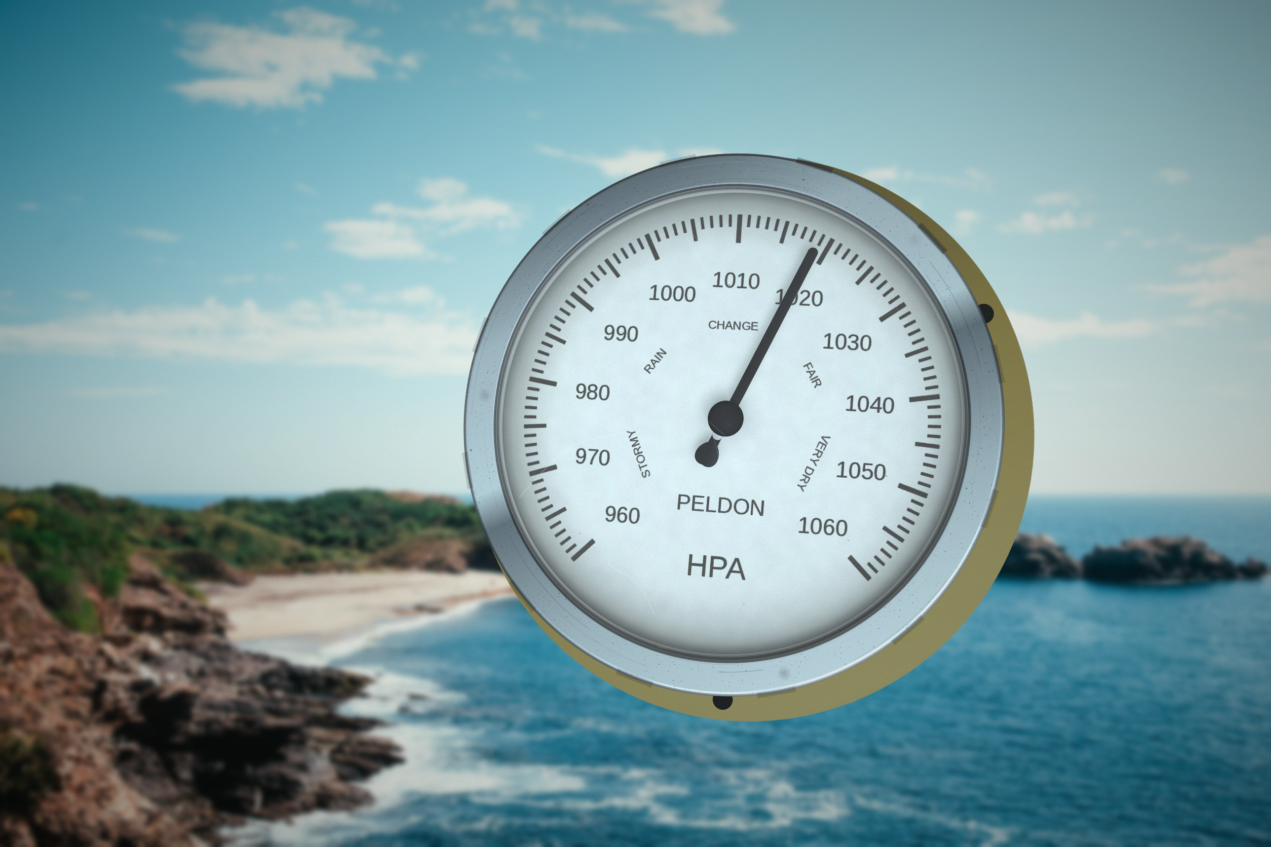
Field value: 1019 hPa
